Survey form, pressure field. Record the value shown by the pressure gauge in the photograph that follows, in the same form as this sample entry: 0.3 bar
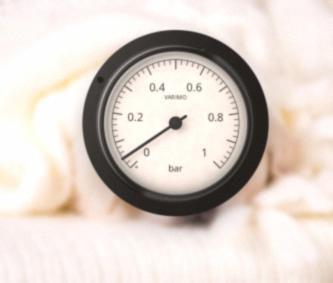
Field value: 0.04 bar
